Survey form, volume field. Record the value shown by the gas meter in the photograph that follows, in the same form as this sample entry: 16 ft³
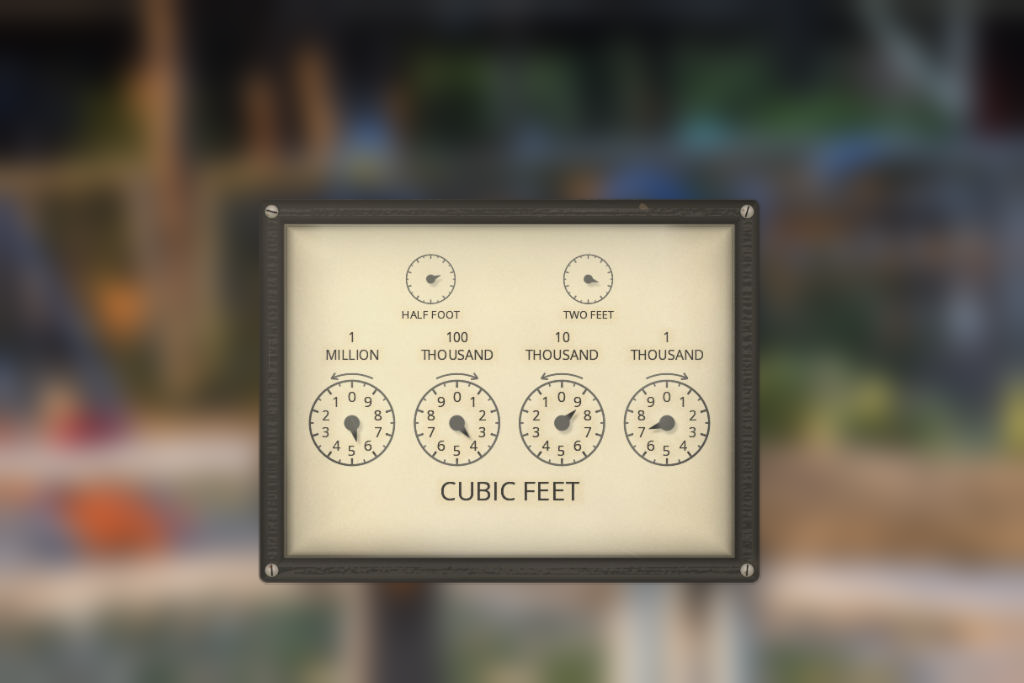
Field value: 538700 ft³
